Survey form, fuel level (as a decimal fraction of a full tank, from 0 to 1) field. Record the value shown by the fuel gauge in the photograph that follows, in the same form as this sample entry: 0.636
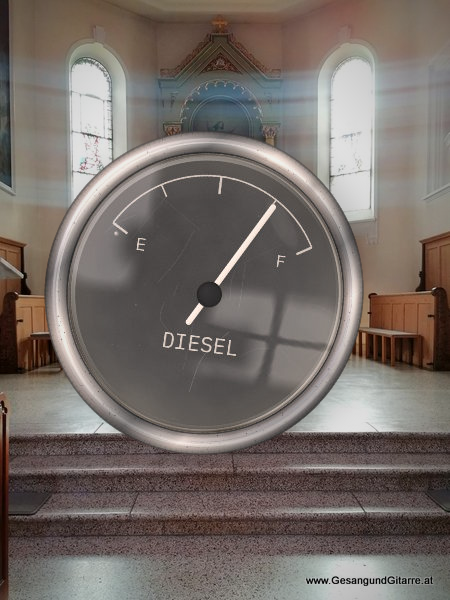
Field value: 0.75
